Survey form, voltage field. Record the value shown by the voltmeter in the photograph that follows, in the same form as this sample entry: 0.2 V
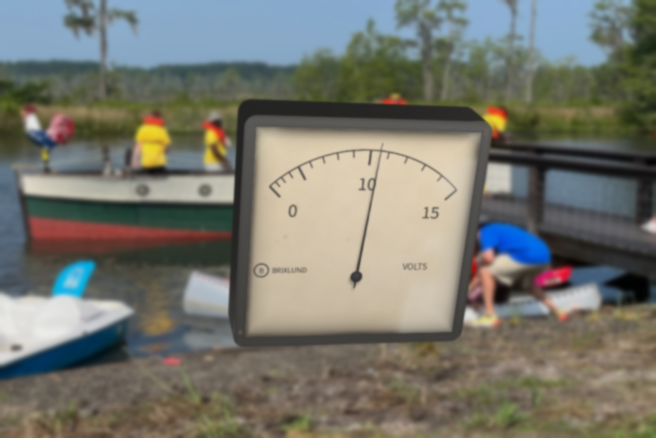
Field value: 10.5 V
